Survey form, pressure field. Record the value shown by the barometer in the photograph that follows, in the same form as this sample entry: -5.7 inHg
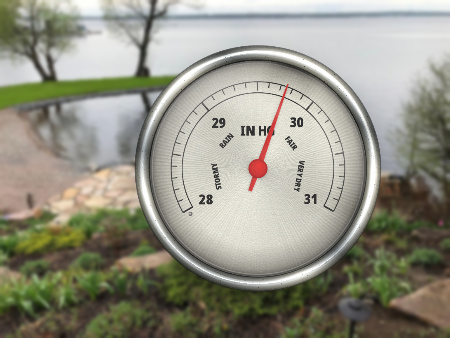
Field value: 29.75 inHg
